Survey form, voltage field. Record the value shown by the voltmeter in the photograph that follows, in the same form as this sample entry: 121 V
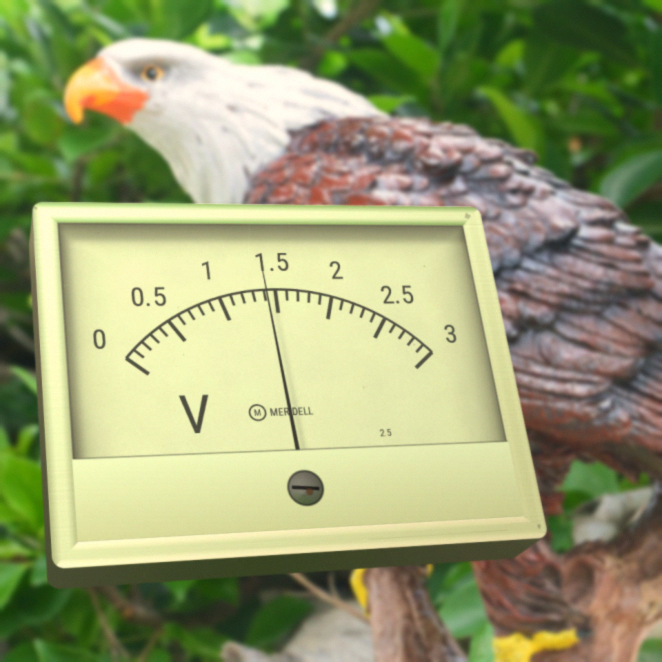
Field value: 1.4 V
